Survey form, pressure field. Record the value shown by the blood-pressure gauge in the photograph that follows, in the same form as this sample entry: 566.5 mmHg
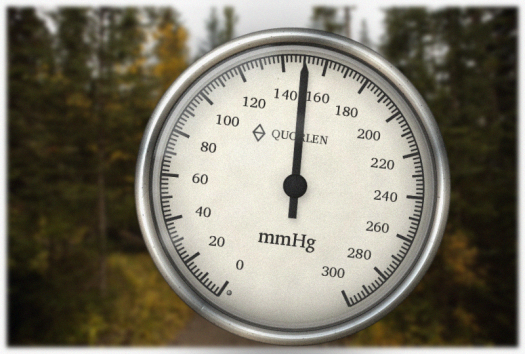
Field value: 150 mmHg
